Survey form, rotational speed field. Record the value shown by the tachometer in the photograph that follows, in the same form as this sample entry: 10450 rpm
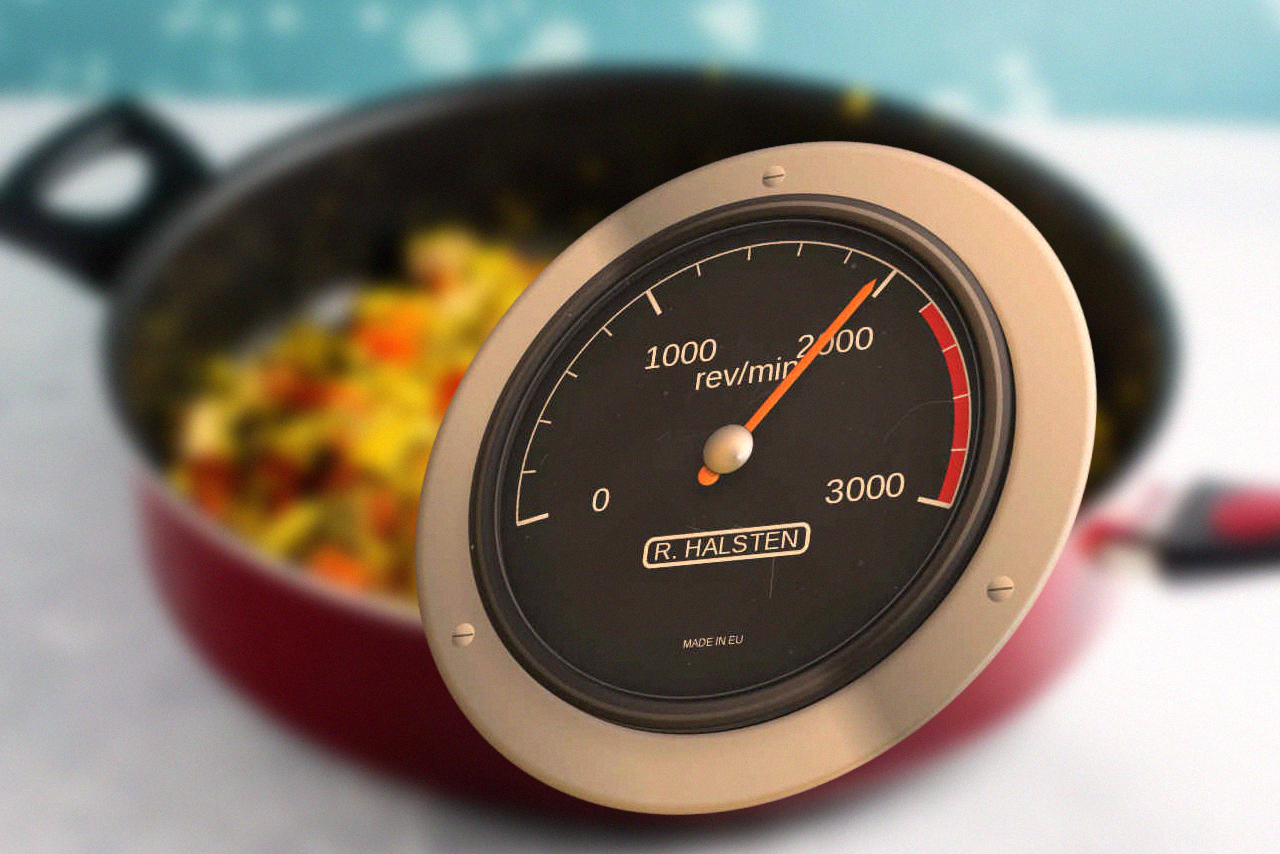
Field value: 2000 rpm
